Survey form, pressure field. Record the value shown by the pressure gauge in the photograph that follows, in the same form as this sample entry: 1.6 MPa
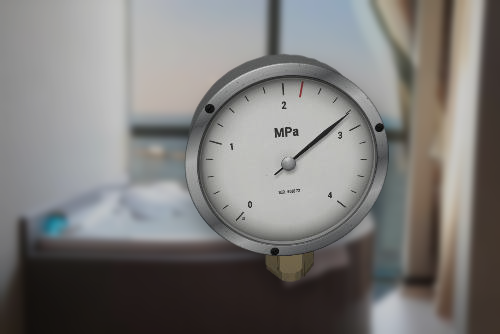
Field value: 2.8 MPa
